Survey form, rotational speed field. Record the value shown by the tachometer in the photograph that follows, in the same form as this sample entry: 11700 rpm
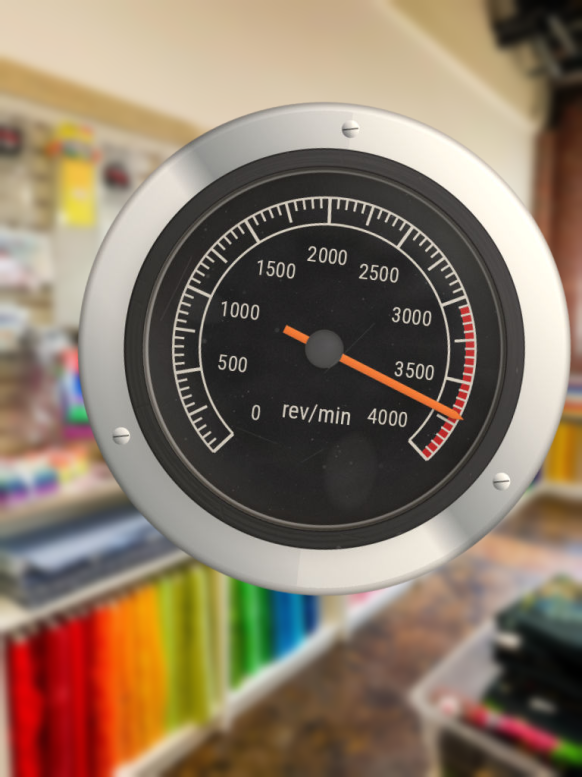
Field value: 3700 rpm
